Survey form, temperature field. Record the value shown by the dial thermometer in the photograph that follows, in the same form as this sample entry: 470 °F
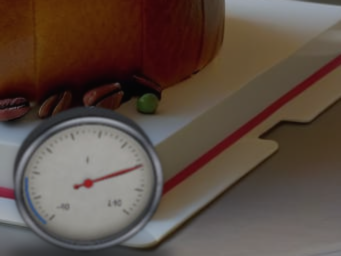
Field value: 100 °F
